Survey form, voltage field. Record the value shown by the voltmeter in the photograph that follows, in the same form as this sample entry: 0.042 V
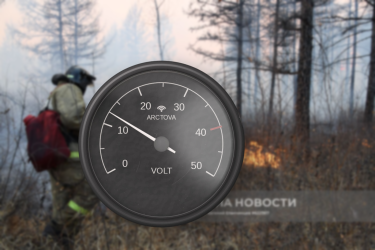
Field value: 12.5 V
